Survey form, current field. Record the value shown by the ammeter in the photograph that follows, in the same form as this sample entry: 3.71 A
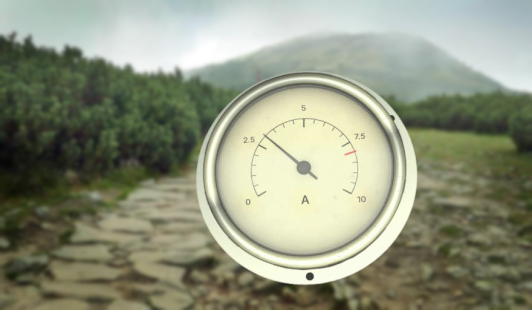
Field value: 3 A
